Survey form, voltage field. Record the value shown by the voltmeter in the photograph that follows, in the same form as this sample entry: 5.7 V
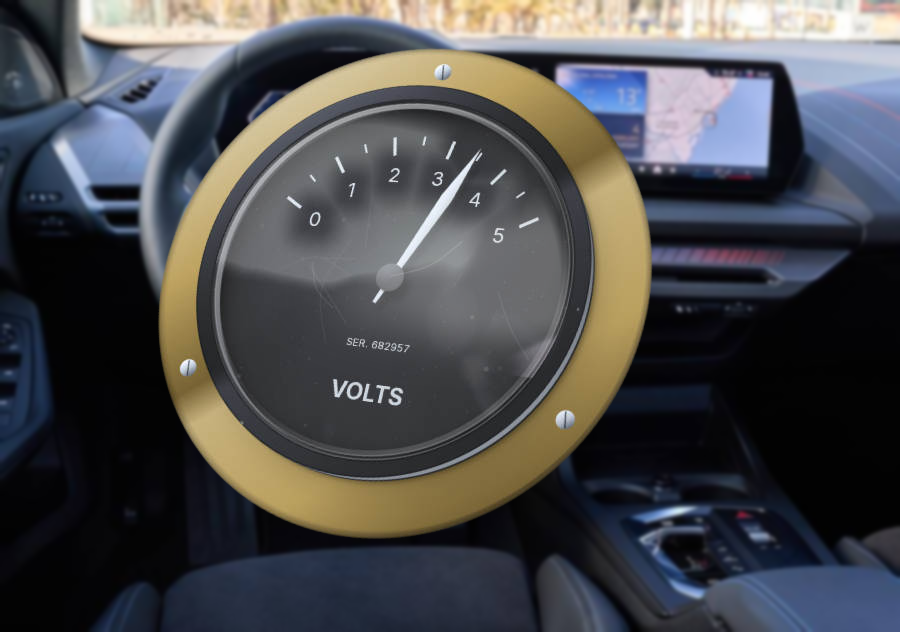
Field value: 3.5 V
